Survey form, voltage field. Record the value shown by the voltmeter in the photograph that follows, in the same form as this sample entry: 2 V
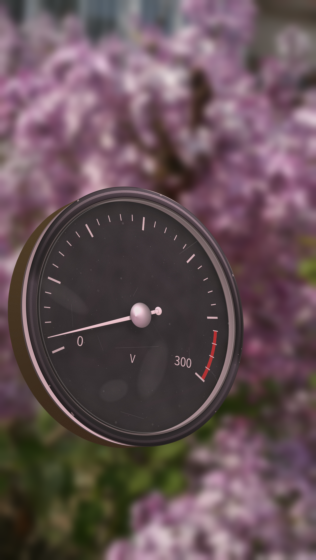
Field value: 10 V
